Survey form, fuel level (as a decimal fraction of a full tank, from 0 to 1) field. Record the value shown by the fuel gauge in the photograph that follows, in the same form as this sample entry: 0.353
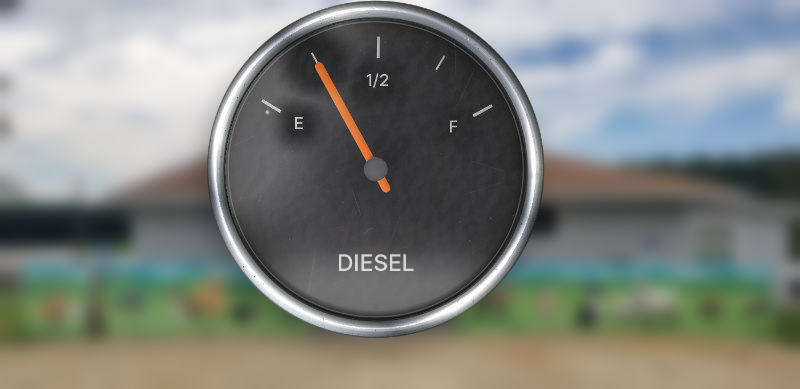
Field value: 0.25
